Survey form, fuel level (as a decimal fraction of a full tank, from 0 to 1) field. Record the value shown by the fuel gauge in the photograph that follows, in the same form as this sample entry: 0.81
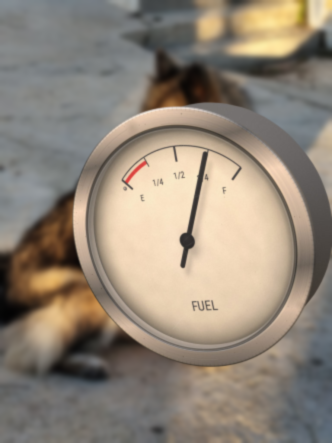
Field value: 0.75
